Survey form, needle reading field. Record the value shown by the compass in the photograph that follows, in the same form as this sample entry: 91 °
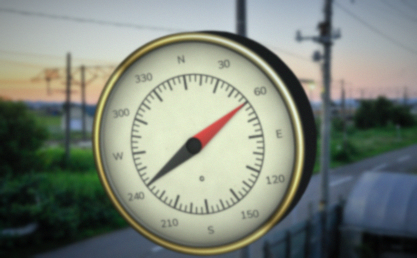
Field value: 60 °
